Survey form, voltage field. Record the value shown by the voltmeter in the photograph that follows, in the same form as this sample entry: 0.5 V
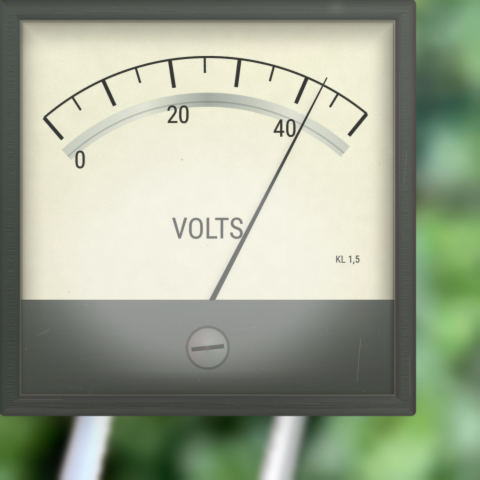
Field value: 42.5 V
